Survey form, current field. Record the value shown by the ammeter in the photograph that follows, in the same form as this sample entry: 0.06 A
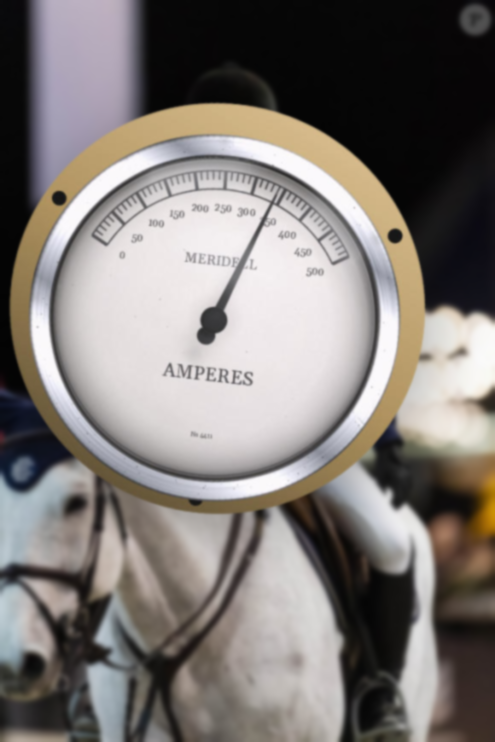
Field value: 340 A
